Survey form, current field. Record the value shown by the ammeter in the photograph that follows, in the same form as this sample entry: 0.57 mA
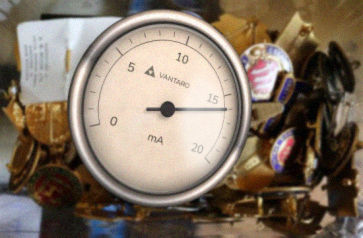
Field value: 16 mA
